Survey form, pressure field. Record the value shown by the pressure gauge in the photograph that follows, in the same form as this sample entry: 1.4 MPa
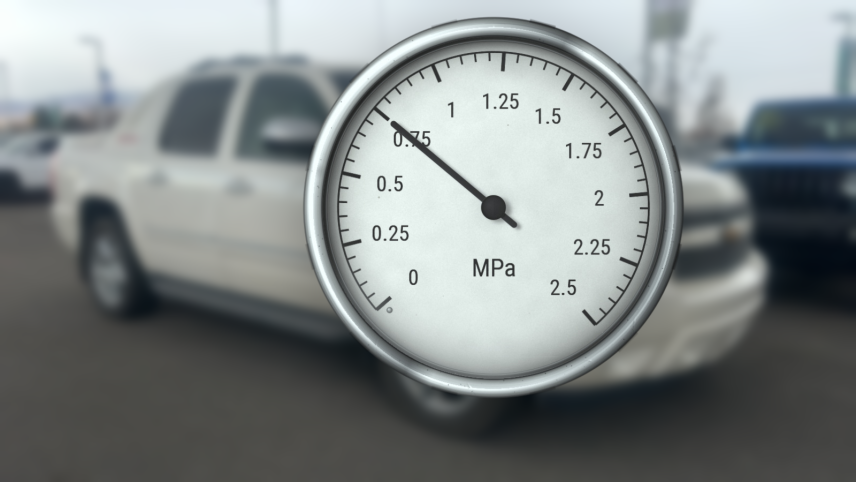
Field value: 0.75 MPa
